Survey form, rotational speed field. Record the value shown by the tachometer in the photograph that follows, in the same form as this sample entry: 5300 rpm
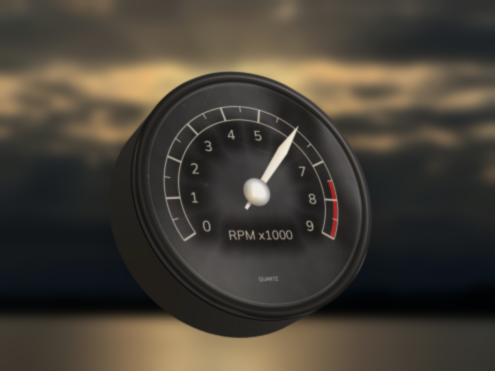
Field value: 6000 rpm
